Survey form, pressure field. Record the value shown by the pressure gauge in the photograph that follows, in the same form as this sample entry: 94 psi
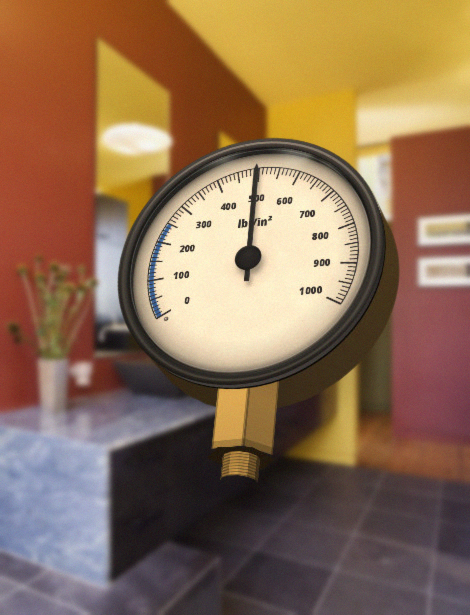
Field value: 500 psi
